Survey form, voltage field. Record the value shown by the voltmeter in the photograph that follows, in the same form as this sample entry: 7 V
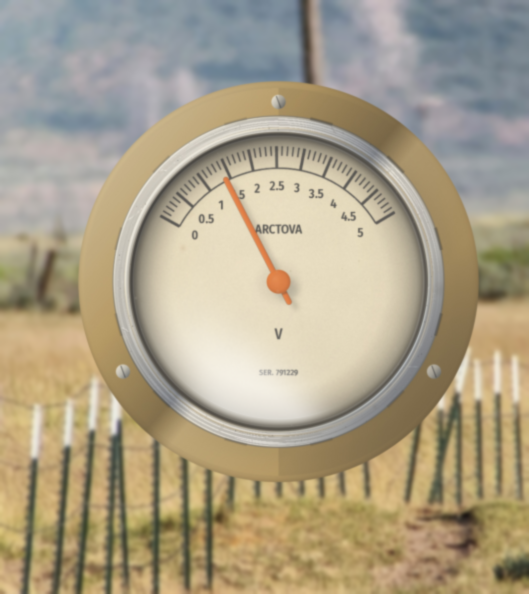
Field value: 1.4 V
